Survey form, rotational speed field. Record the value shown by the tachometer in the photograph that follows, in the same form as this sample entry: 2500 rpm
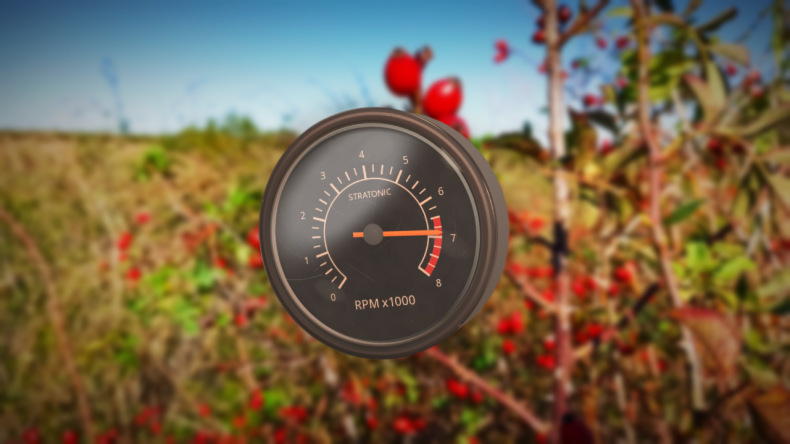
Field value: 6875 rpm
